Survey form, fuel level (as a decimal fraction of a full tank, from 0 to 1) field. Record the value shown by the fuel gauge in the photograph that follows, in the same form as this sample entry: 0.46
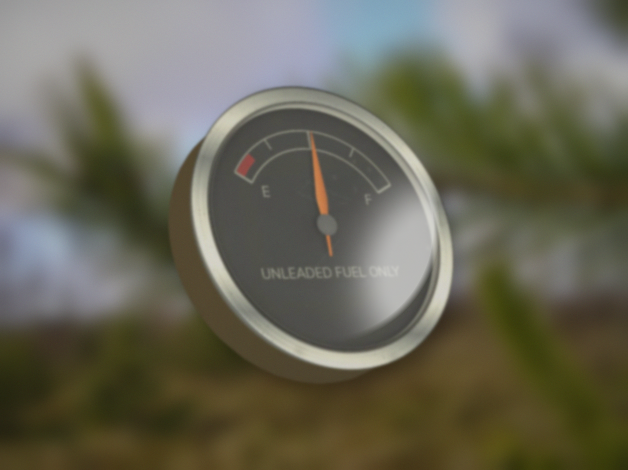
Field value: 0.5
